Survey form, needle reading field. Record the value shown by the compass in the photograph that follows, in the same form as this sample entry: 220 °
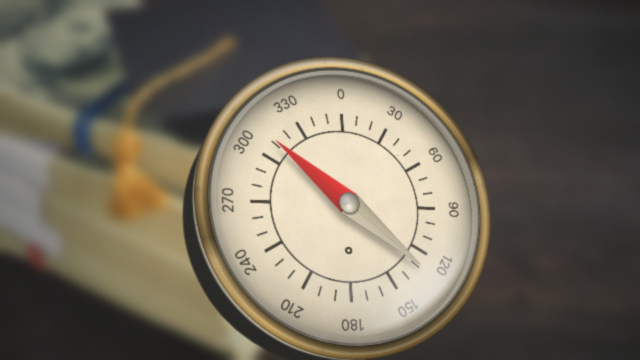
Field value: 310 °
